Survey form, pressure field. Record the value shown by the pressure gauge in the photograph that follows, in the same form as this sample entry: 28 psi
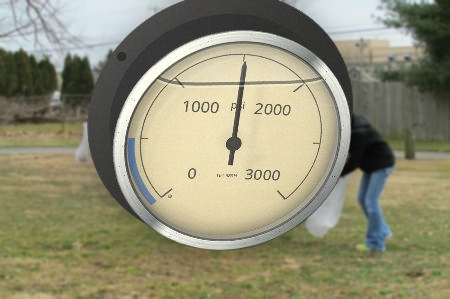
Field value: 1500 psi
